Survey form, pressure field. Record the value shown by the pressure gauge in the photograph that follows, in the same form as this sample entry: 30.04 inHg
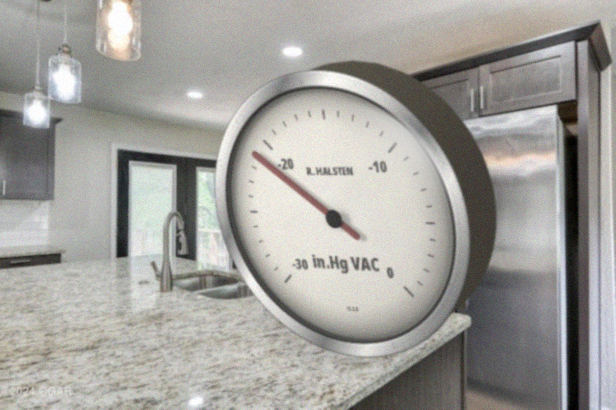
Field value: -21 inHg
